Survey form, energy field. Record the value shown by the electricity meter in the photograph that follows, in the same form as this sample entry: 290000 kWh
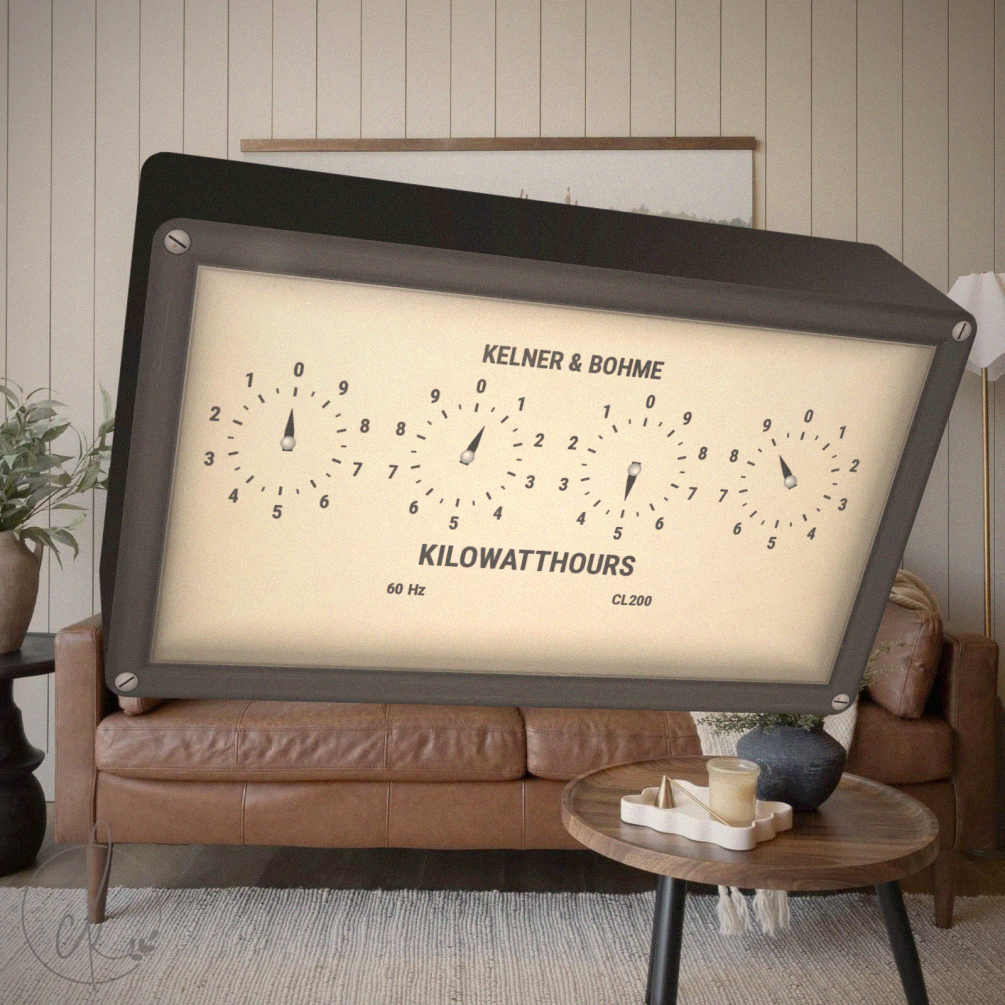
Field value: 49 kWh
